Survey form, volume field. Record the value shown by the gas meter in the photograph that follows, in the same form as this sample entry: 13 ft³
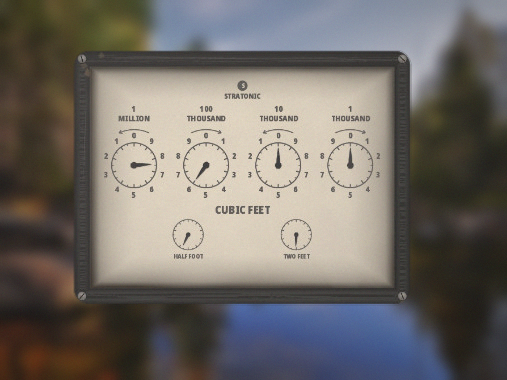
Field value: 760000 ft³
